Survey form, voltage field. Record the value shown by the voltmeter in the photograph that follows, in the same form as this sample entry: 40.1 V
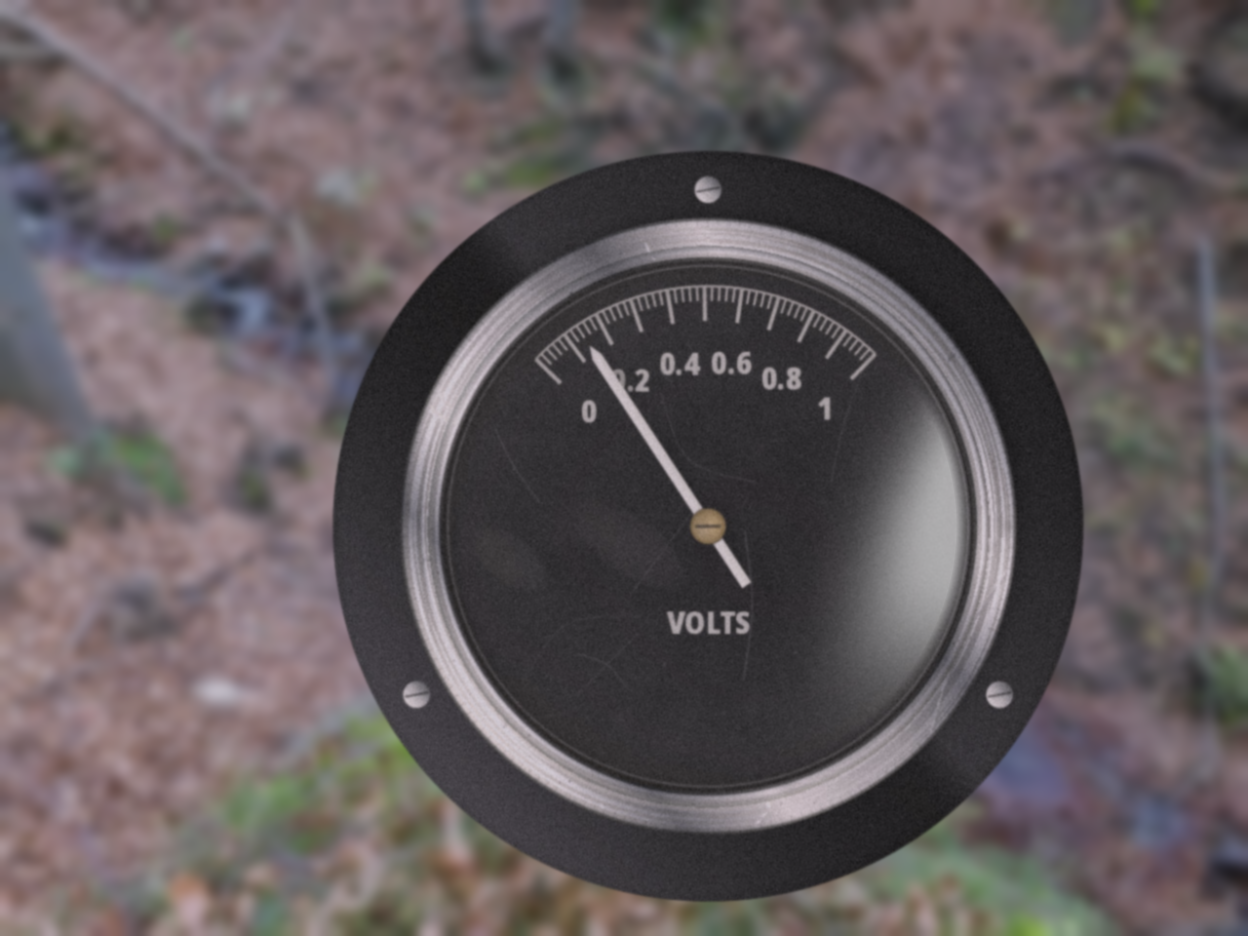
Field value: 0.14 V
